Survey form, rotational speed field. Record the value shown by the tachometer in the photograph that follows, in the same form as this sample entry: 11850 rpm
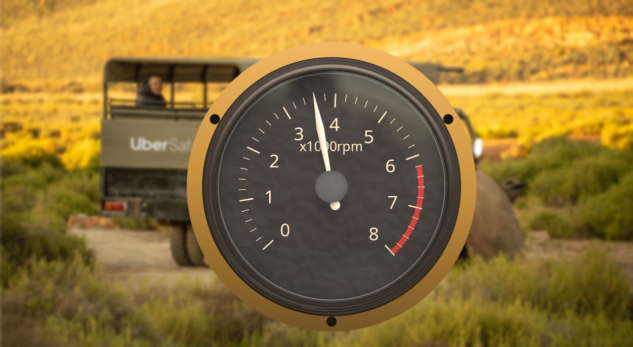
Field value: 3600 rpm
